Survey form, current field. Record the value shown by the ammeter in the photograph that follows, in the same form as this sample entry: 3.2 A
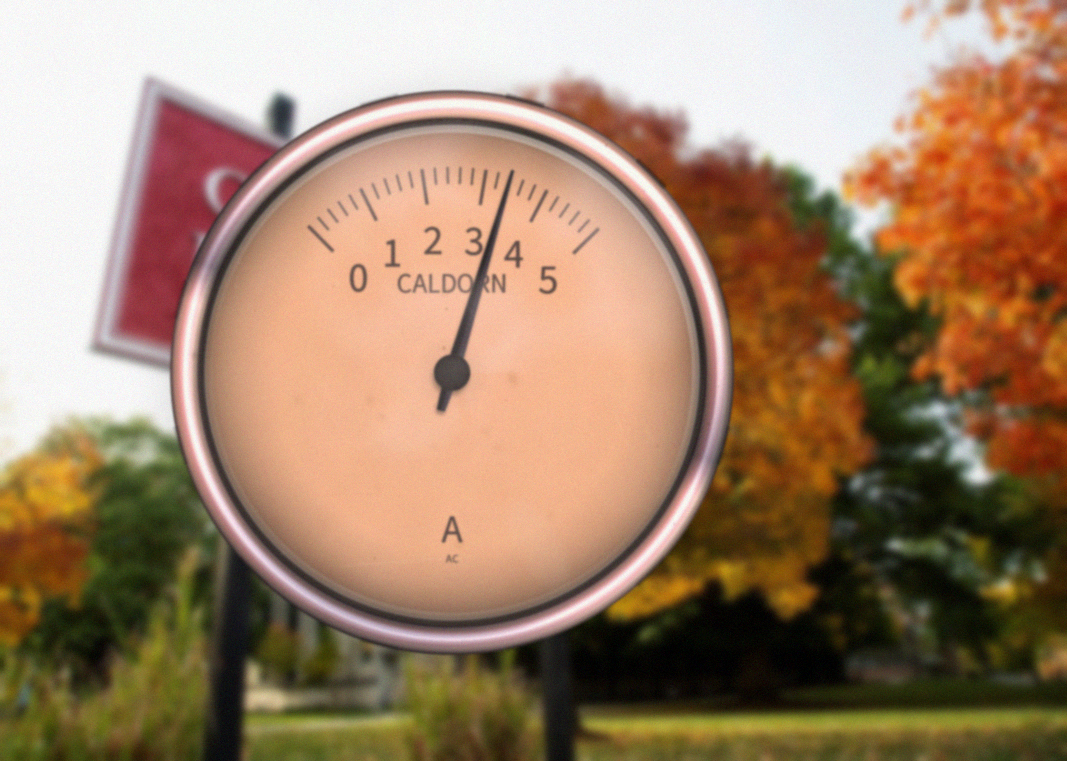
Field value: 3.4 A
